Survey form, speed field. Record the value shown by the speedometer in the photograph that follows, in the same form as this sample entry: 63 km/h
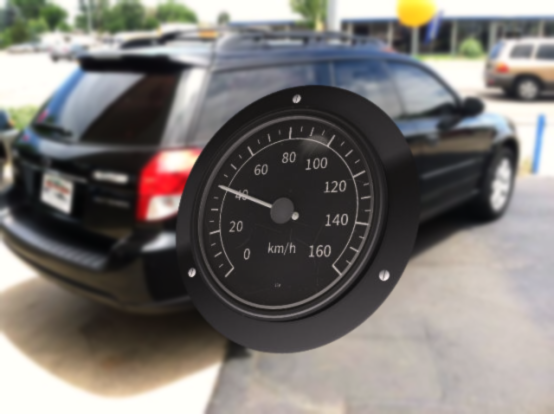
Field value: 40 km/h
